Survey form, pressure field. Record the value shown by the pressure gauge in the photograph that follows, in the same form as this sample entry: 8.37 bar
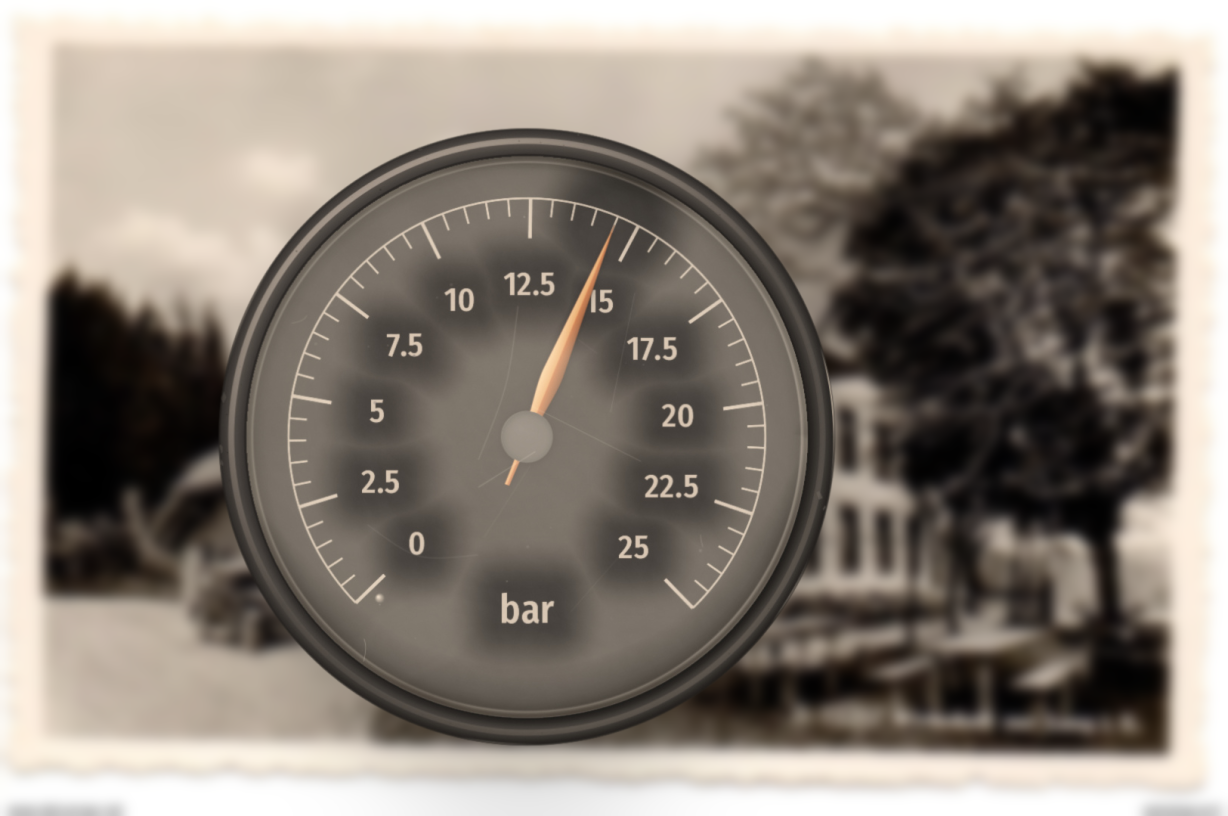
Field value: 14.5 bar
